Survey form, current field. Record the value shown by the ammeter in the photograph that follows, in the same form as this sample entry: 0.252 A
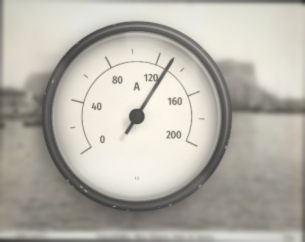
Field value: 130 A
